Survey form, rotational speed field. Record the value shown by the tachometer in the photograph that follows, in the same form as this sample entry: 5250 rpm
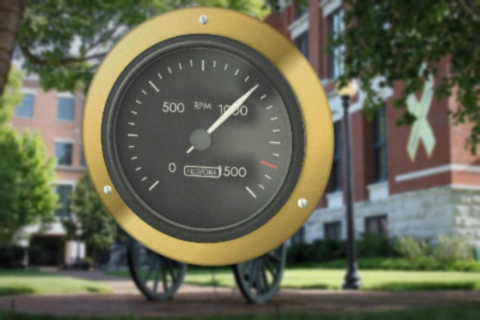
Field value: 1000 rpm
